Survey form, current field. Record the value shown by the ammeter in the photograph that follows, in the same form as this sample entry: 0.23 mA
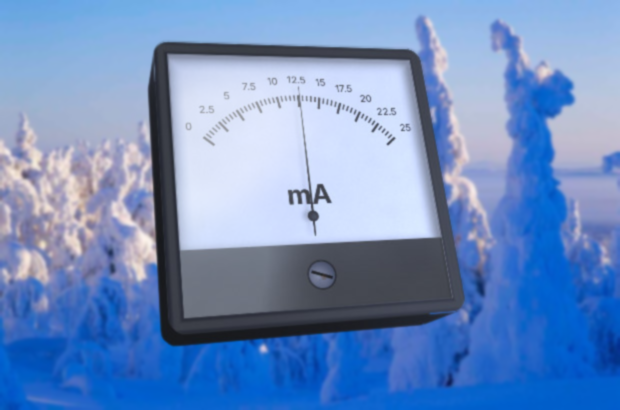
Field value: 12.5 mA
